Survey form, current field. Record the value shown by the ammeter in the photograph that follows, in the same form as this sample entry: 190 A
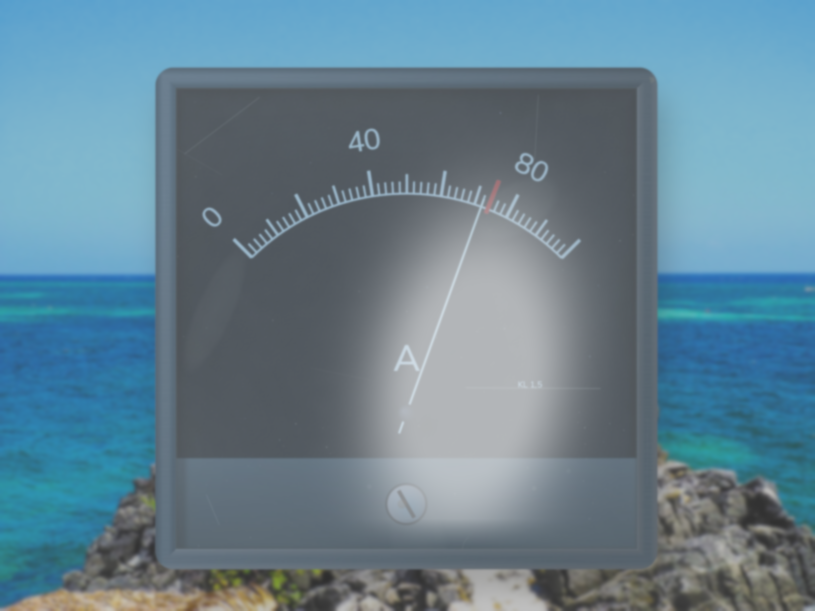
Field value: 72 A
